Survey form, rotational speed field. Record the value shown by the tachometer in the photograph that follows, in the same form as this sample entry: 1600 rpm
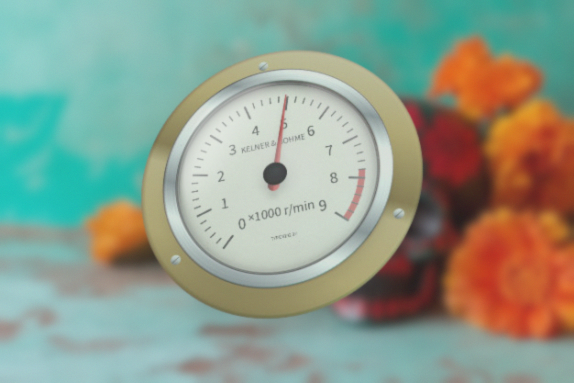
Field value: 5000 rpm
